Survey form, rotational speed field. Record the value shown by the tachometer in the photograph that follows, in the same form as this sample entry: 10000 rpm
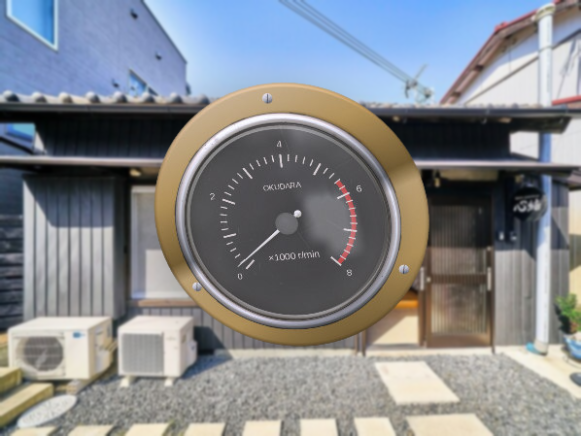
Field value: 200 rpm
